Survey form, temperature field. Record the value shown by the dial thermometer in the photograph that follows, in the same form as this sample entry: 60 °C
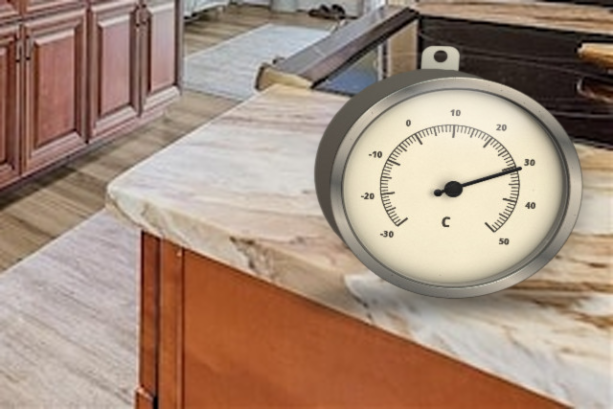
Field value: 30 °C
